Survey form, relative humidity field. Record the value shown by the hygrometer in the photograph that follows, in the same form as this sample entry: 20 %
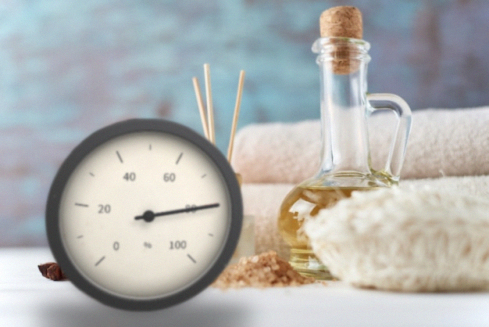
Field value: 80 %
